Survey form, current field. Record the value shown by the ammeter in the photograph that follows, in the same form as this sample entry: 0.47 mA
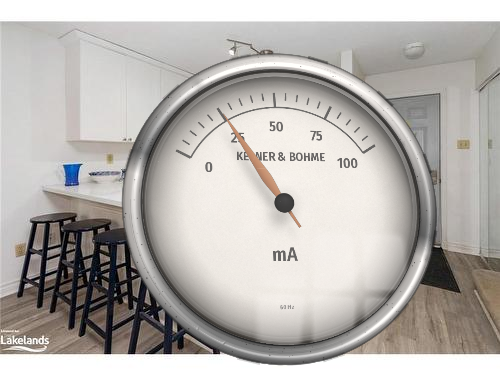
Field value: 25 mA
